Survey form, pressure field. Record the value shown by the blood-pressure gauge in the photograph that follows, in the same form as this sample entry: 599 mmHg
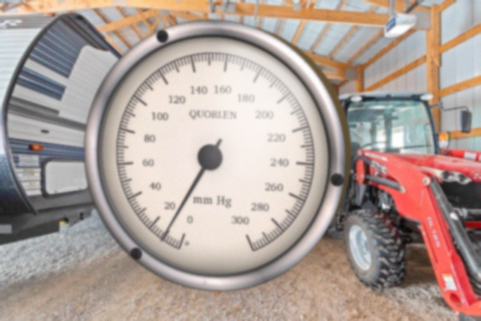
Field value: 10 mmHg
